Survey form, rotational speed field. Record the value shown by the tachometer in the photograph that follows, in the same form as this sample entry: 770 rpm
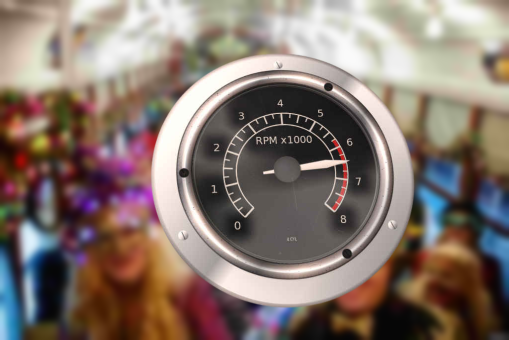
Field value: 6500 rpm
